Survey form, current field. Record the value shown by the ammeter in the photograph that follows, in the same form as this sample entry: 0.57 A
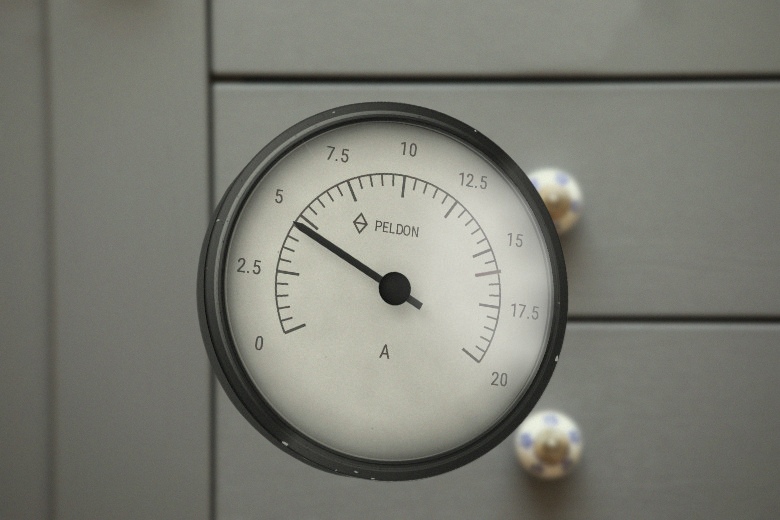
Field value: 4.5 A
